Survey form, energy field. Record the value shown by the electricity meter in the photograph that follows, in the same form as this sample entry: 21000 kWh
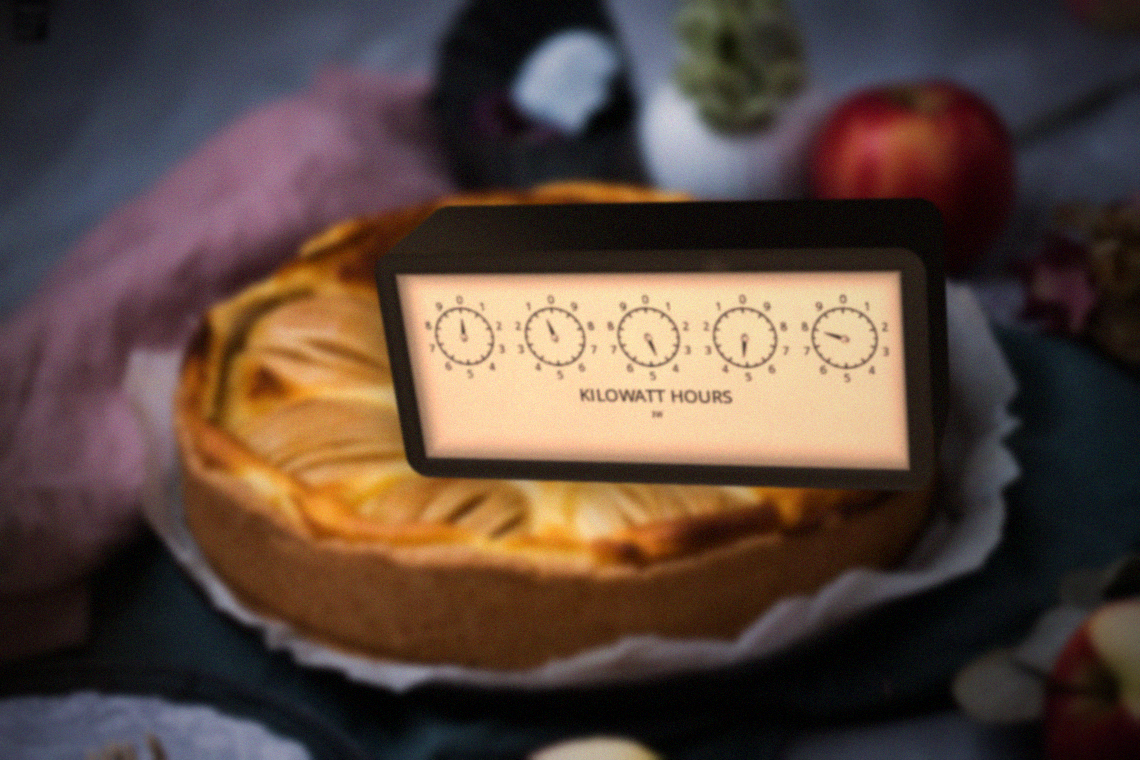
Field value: 448 kWh
